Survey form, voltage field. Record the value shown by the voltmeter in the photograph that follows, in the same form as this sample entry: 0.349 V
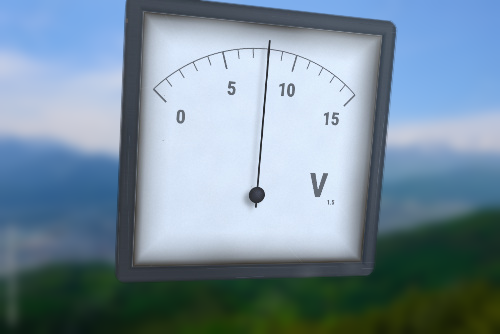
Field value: 8 V
